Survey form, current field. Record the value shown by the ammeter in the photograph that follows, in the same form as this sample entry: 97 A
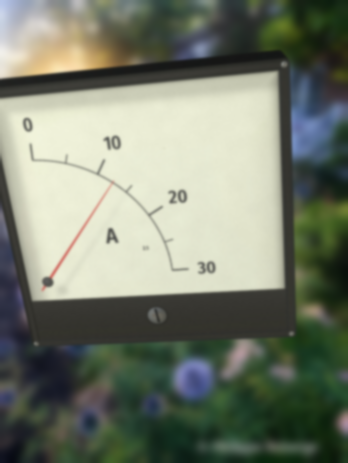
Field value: 12.5 A
